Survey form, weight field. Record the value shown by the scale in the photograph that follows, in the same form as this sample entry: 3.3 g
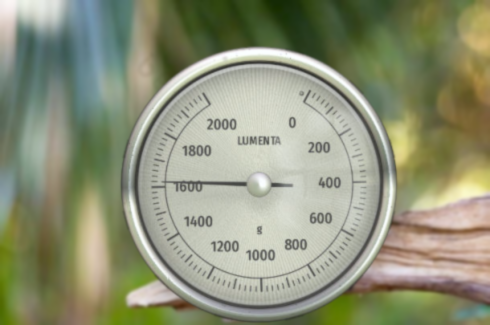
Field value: 1620 g
